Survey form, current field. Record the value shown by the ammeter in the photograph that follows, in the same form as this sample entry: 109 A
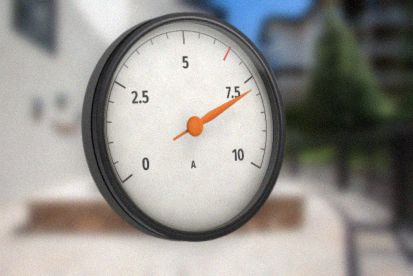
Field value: 7.75 A
